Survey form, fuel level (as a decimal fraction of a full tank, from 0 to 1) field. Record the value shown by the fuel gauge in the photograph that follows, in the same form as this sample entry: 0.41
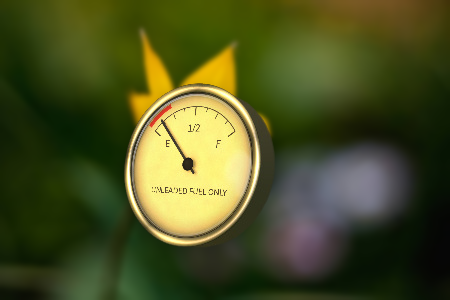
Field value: 0.125
